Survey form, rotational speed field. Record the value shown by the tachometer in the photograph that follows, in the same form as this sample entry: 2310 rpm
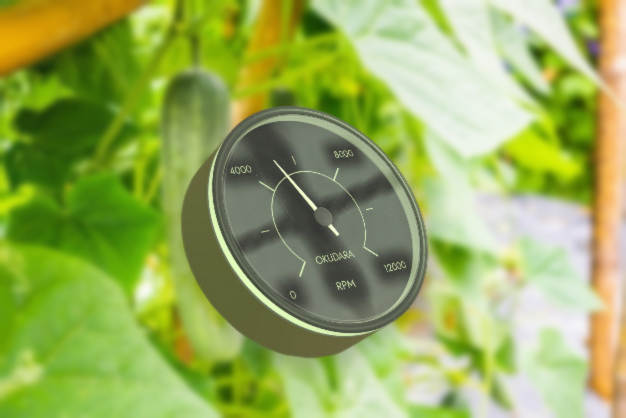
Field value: 5000 rpm
